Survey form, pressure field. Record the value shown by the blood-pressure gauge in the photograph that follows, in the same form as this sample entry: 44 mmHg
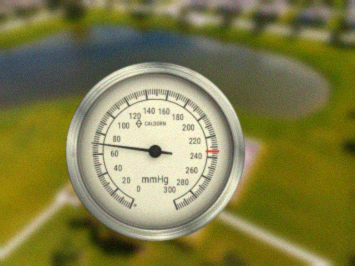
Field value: 70 mmHg
